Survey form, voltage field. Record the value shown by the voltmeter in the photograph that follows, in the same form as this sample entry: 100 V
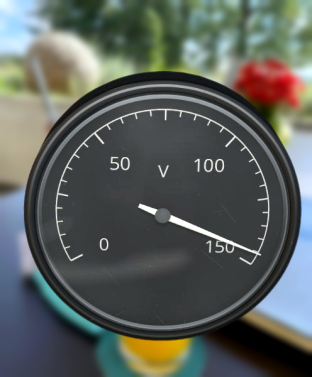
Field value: 145 V
